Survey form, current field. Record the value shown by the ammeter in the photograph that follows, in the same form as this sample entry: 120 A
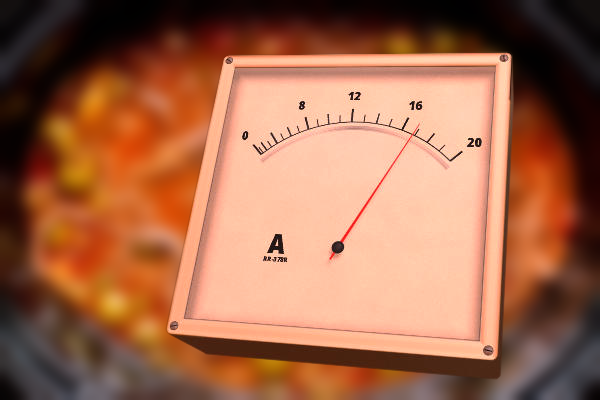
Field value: 17 A
